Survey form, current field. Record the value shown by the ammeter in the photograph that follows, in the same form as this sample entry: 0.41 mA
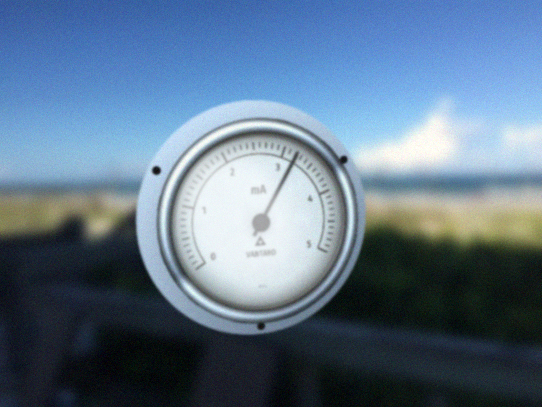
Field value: 3.2 mA
